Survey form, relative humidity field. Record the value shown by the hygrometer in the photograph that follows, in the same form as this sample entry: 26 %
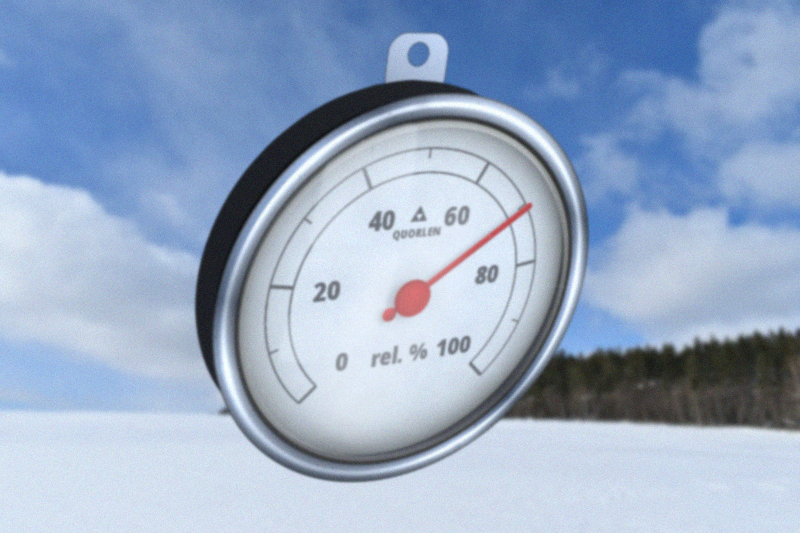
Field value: 70 %
